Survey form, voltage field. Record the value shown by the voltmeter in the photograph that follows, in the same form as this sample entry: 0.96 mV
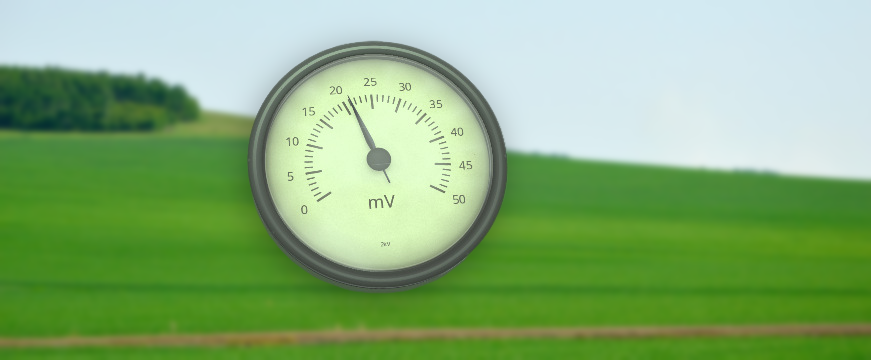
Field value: 21 mV
